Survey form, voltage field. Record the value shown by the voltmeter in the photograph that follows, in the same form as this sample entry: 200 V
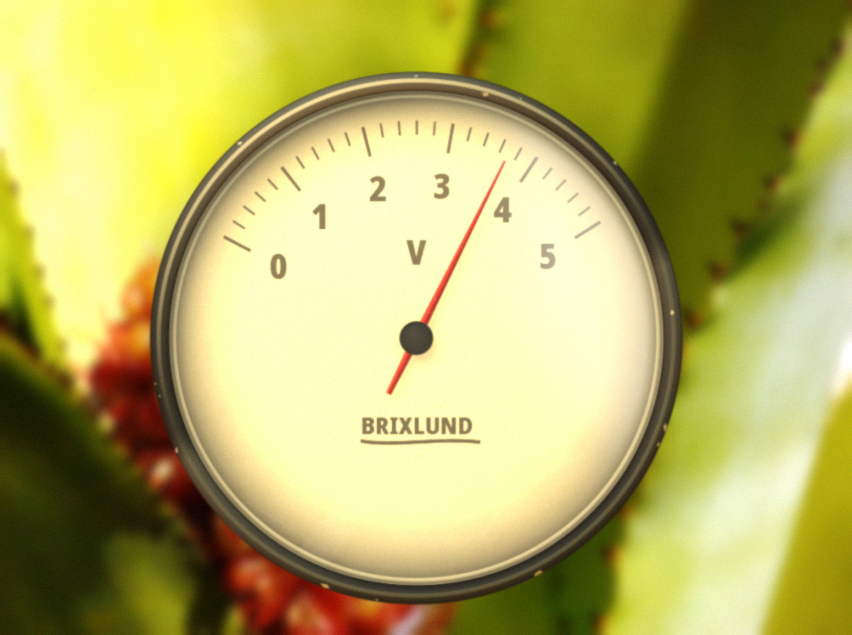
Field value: 3.7 V
